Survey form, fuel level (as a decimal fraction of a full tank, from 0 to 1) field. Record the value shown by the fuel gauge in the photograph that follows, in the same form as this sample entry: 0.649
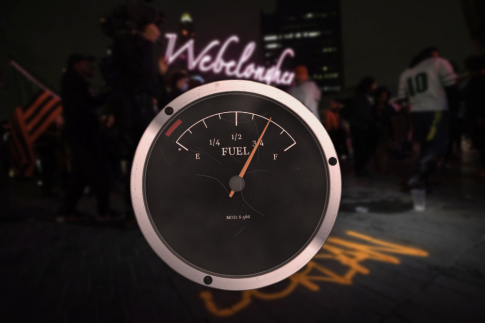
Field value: 0.75
